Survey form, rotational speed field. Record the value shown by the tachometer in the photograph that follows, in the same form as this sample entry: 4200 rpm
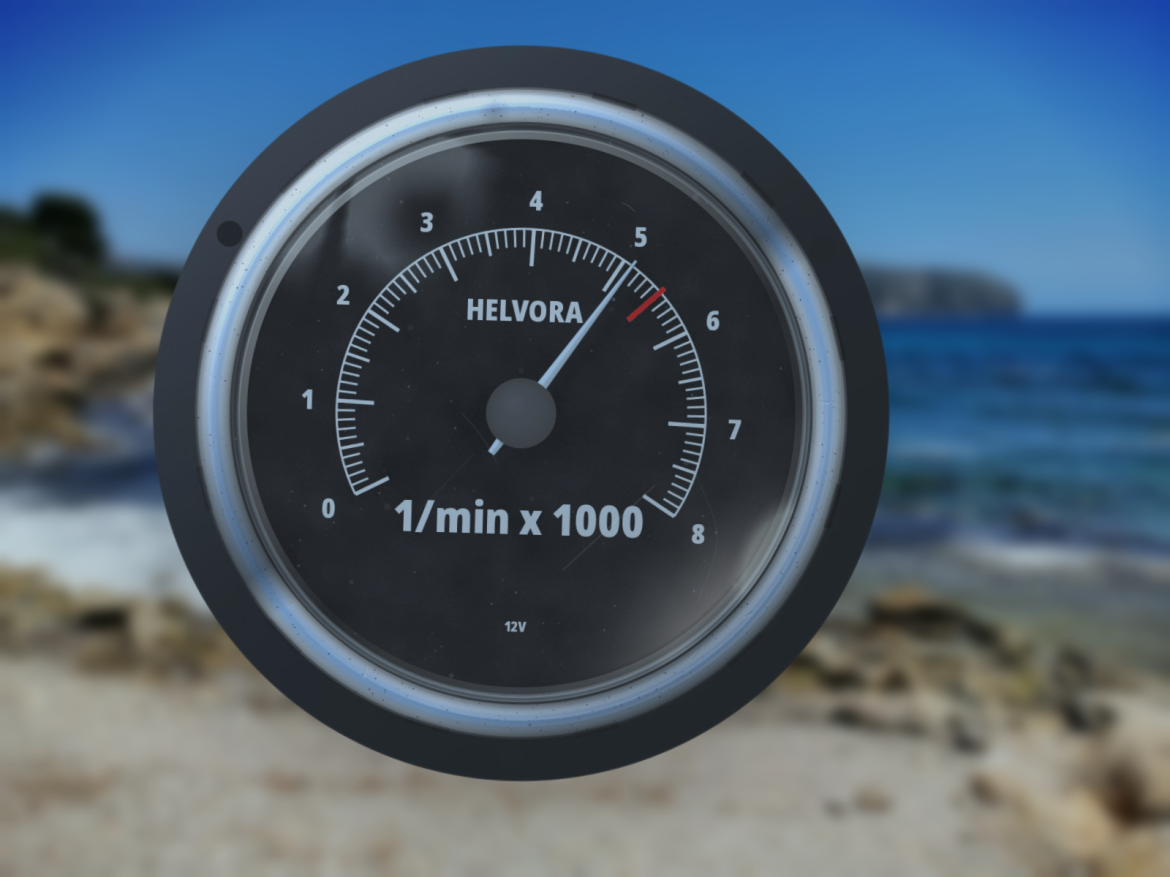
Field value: 5100 rpm
